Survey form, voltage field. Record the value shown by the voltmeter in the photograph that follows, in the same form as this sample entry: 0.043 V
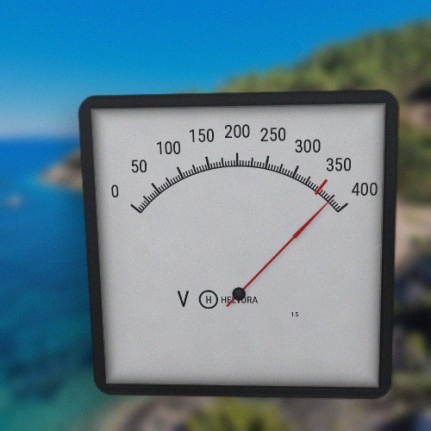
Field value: 375 V
